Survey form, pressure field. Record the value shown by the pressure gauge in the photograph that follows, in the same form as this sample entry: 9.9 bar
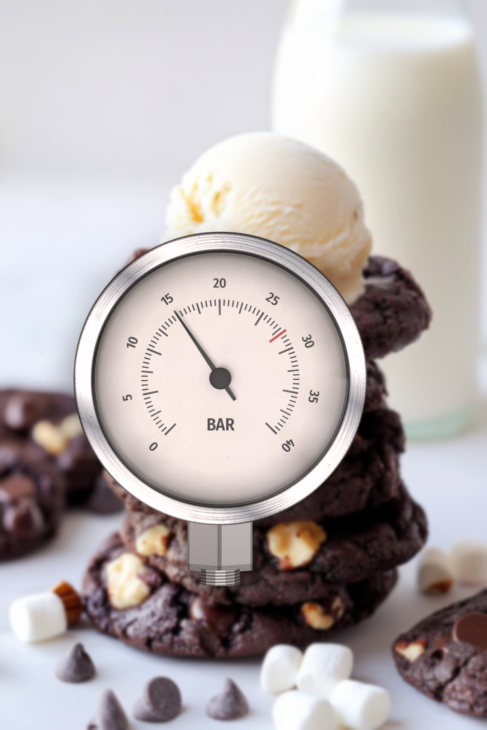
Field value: 15 bar
